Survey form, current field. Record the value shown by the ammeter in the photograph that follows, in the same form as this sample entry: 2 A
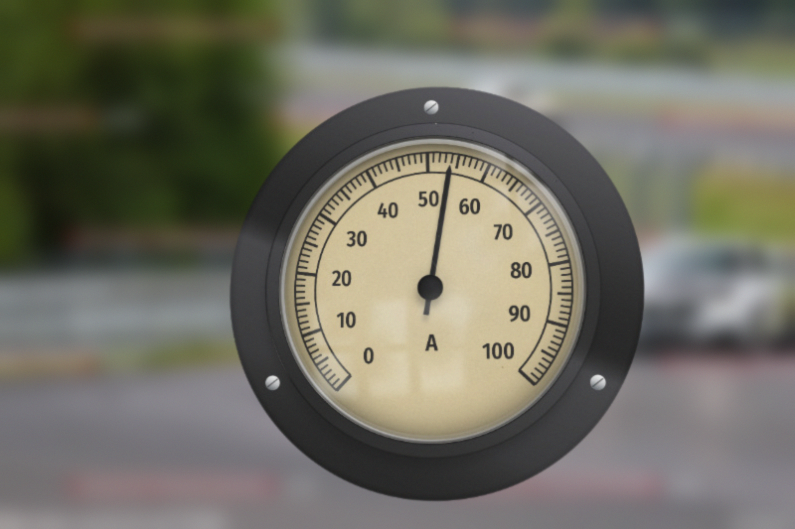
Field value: 54 A
